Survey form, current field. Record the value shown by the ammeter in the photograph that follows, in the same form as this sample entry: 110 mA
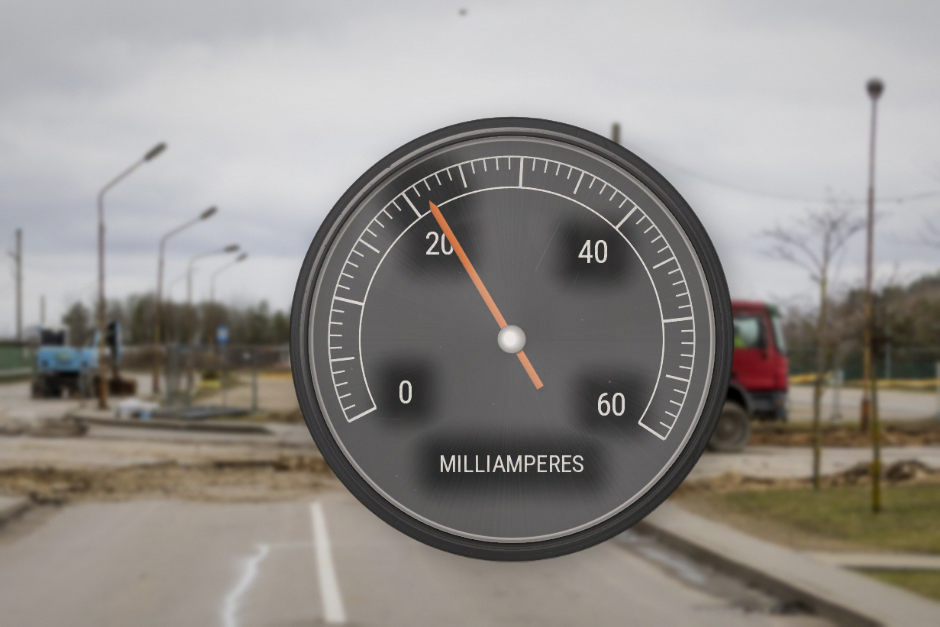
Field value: 21.5 mA
